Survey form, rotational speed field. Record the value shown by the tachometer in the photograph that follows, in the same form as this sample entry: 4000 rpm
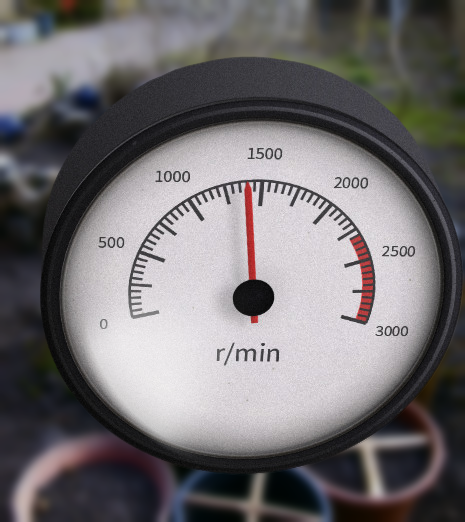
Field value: 1400 rpm
